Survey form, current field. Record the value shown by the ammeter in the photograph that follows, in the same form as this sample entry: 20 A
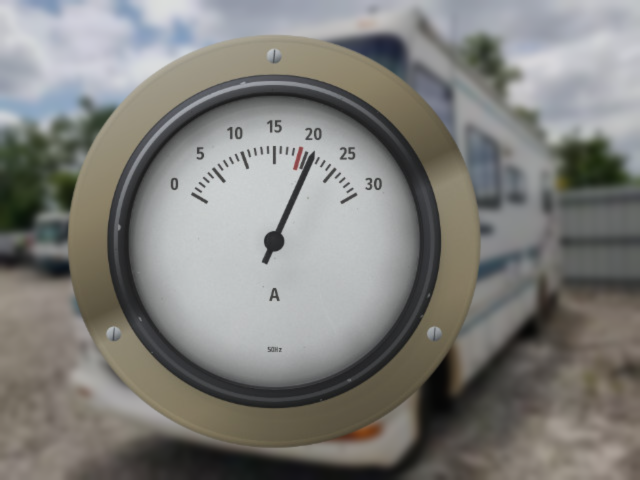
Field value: 21 A
